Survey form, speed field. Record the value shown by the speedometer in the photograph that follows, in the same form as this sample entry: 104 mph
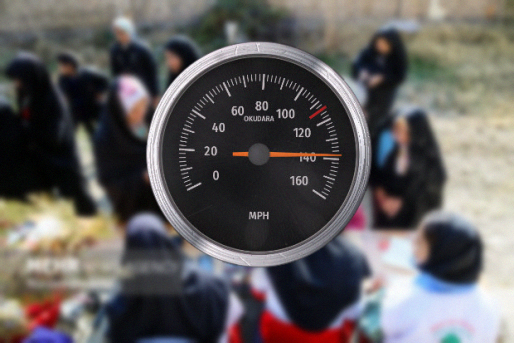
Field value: 138 mph
